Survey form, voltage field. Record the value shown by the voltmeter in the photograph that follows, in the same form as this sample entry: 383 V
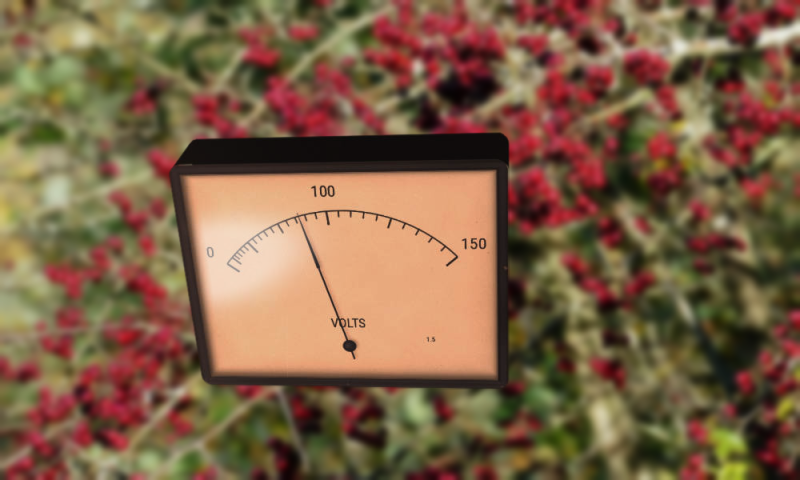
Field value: 87.5 V
